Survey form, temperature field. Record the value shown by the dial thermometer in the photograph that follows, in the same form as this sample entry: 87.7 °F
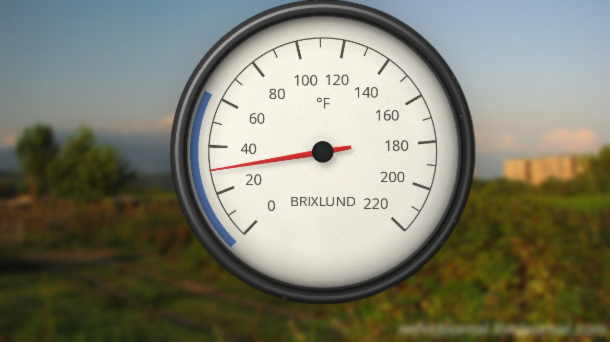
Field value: 30 °F
